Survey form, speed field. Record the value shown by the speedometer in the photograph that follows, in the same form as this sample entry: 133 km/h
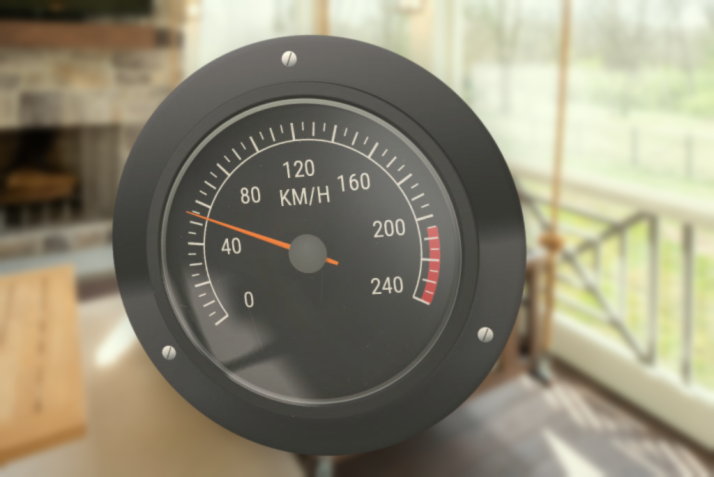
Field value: 55 km/h
